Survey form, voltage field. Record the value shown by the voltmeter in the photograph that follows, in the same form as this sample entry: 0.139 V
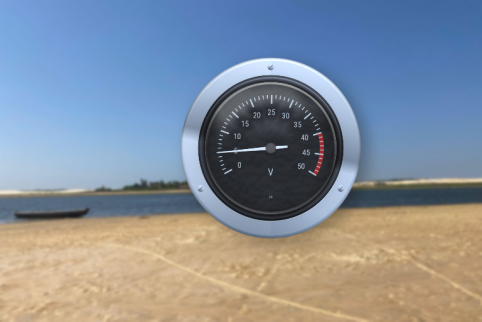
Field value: 5 V
